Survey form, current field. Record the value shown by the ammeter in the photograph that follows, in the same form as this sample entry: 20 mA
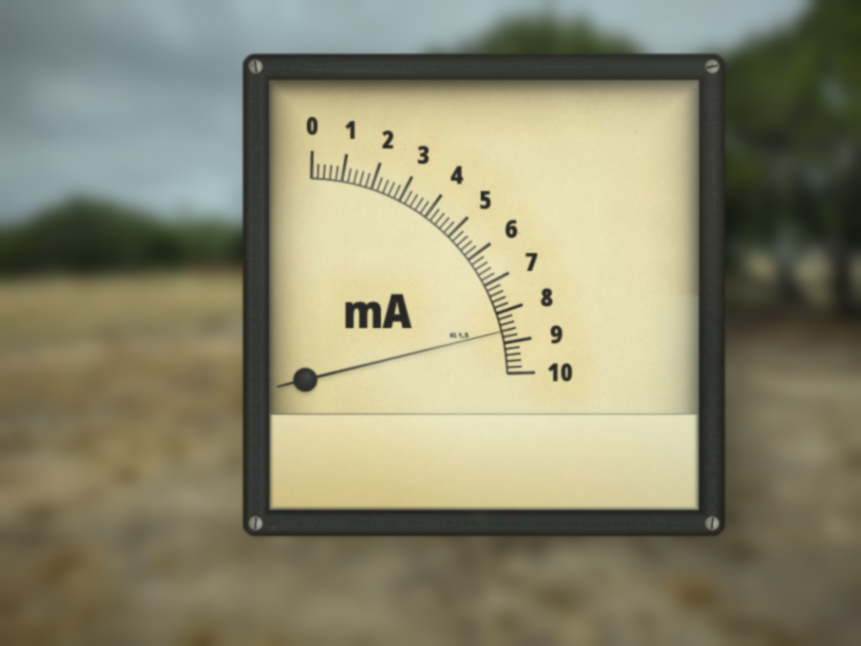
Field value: 8.6 mA
